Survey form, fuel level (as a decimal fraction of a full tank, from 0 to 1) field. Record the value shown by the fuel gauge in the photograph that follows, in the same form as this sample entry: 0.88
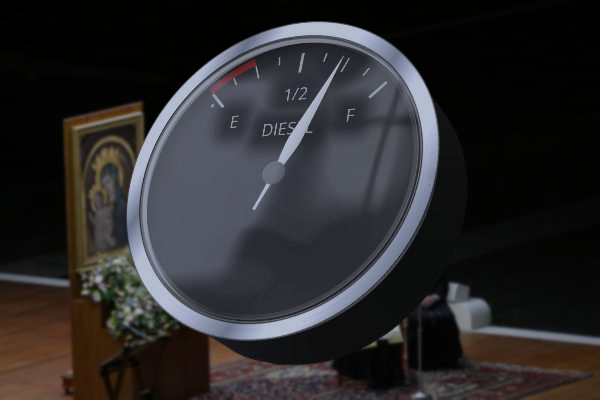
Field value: 0.75
